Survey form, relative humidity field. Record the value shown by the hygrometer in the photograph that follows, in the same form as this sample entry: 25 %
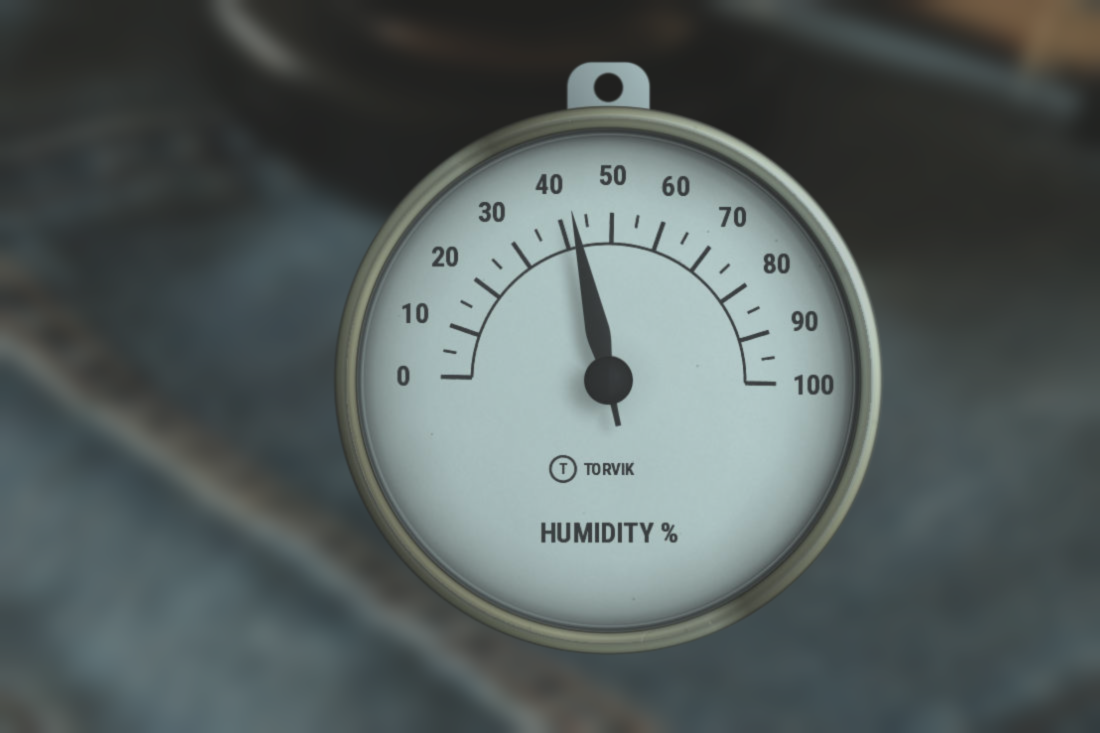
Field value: 42.5 %
